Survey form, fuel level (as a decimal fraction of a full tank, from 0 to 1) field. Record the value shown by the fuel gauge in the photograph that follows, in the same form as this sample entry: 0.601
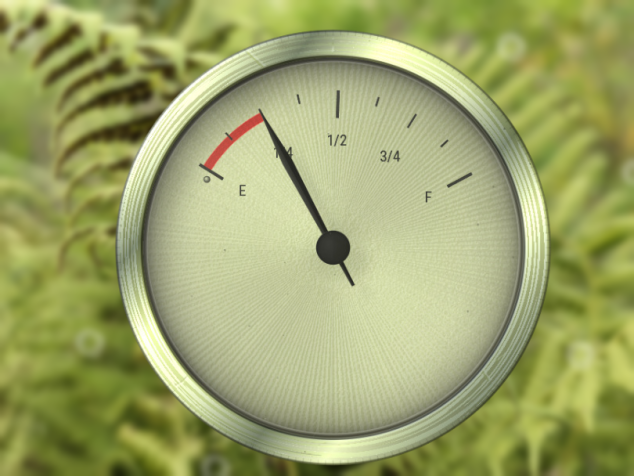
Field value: 0.25
